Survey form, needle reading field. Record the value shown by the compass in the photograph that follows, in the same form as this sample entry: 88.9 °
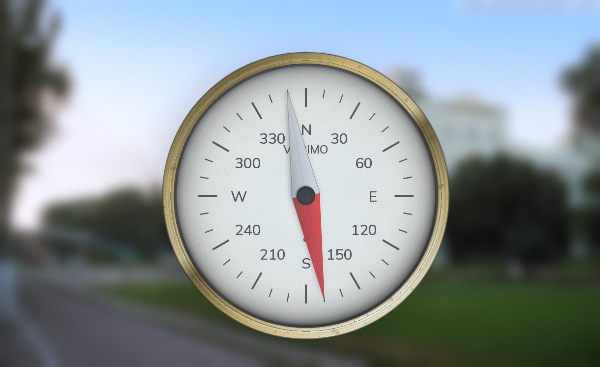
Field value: 170 °
